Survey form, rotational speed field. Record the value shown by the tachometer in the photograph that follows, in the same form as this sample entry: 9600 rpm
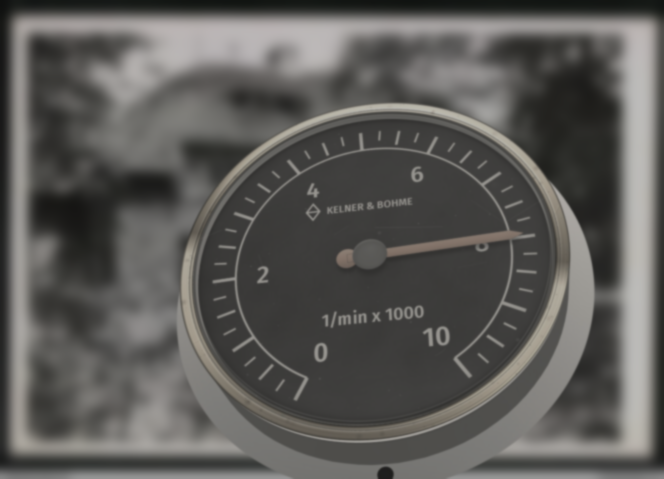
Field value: 8000 rpm
